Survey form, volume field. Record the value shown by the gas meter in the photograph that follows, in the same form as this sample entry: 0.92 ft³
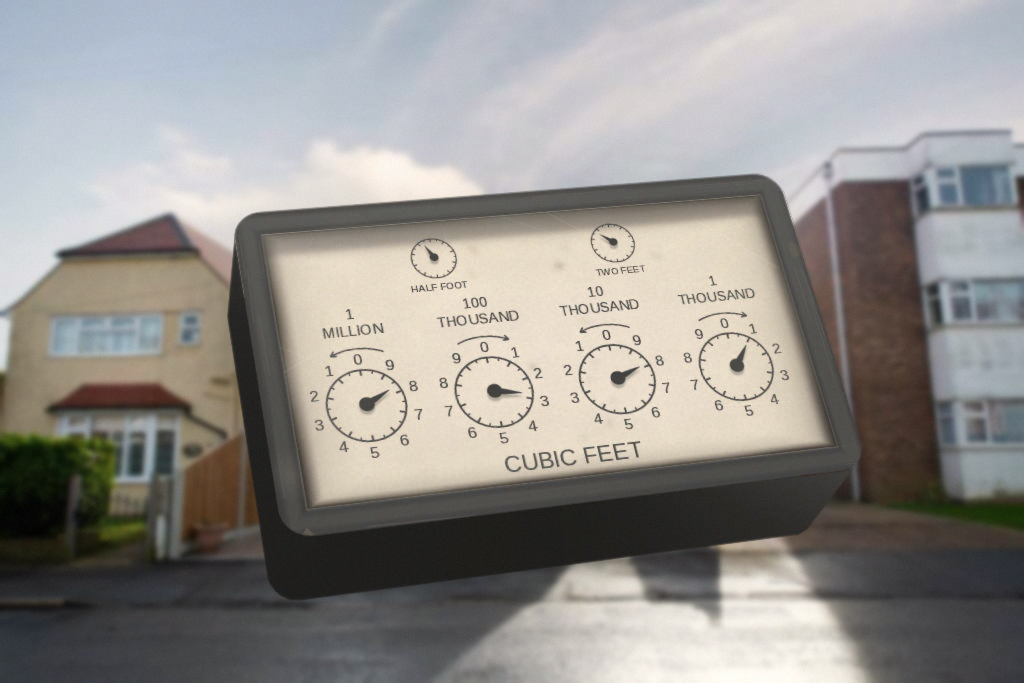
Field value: 828100 ft³
